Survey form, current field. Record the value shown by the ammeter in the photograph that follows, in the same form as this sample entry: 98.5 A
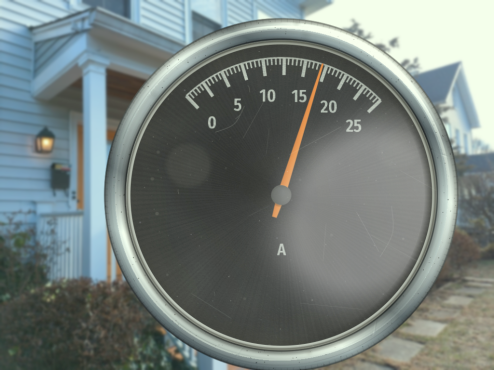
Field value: 17 A
